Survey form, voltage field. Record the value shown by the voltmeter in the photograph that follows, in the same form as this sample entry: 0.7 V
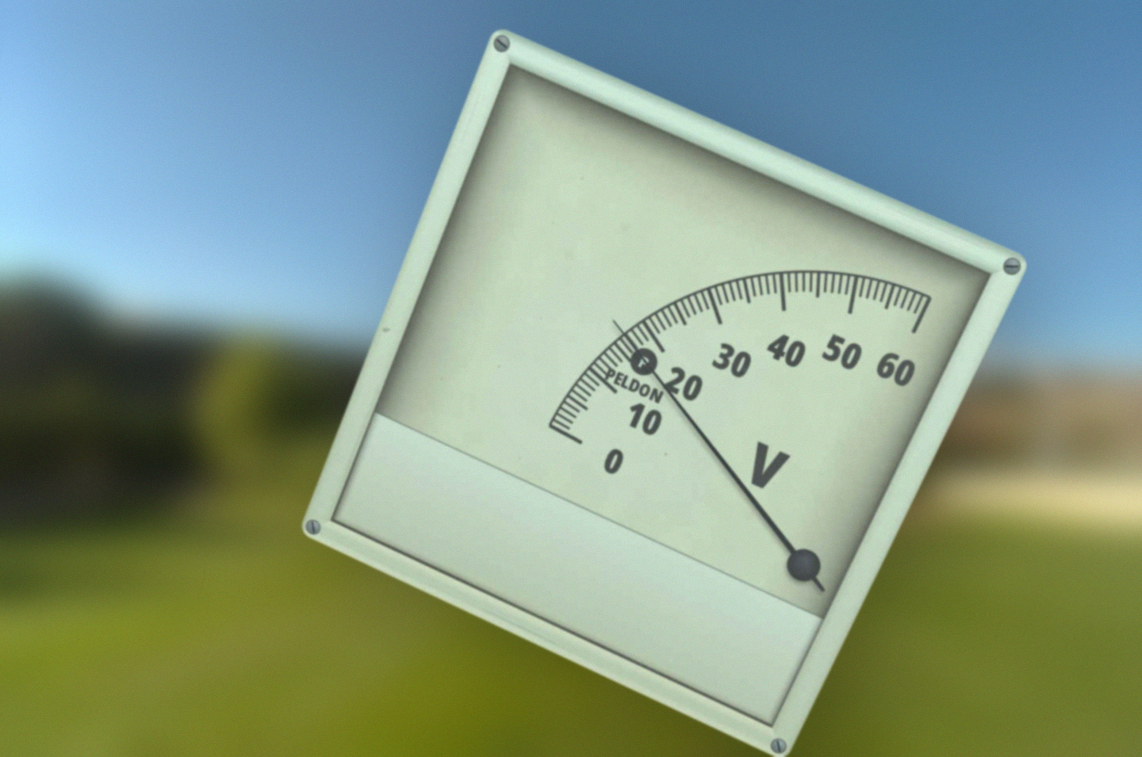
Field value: 17 V
